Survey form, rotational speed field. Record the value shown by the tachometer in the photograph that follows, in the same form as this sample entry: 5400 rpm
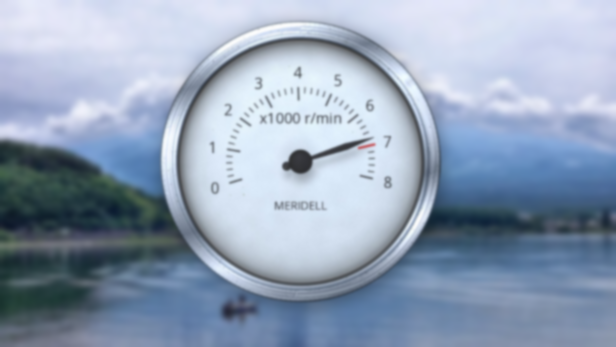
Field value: 6800 rpm
